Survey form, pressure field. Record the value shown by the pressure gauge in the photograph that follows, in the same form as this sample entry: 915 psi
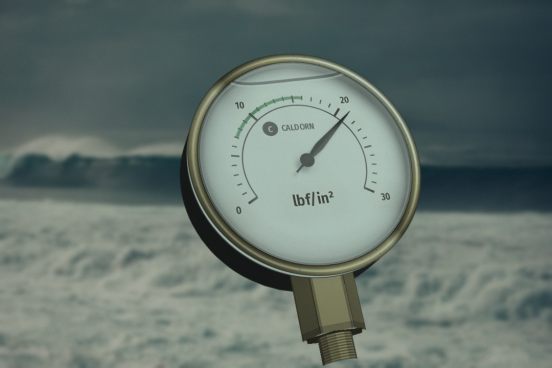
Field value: 21 psi
